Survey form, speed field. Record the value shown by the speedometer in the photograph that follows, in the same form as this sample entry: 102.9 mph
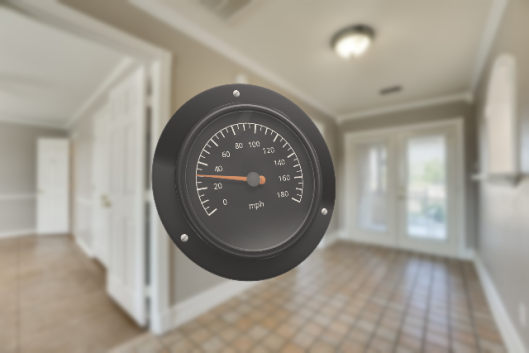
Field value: 30 mph
